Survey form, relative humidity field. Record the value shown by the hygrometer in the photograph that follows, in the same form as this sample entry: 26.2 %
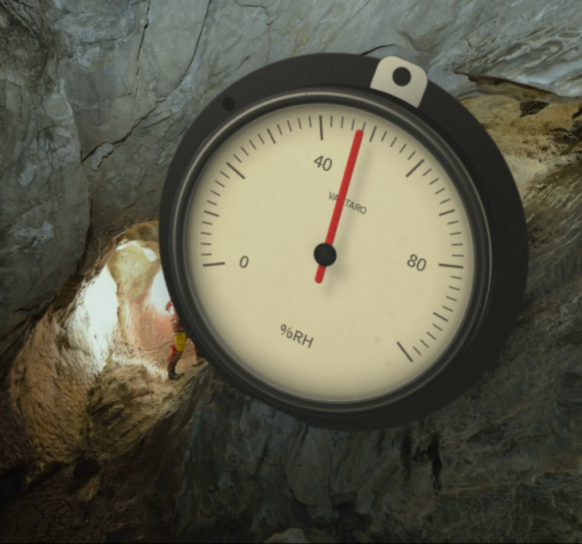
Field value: 48 %
